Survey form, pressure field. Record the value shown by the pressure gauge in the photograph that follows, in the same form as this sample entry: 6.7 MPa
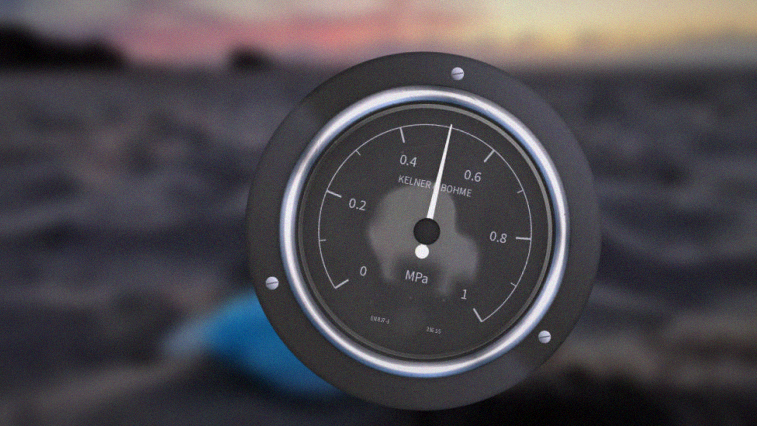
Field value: 0.5 MPa
